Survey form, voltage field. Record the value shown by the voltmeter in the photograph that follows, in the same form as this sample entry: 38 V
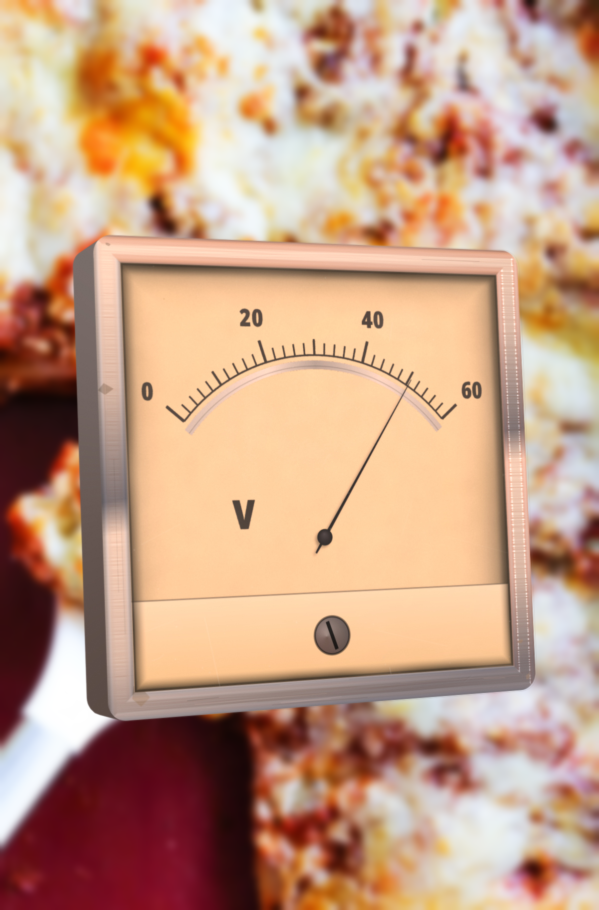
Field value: 50 V
